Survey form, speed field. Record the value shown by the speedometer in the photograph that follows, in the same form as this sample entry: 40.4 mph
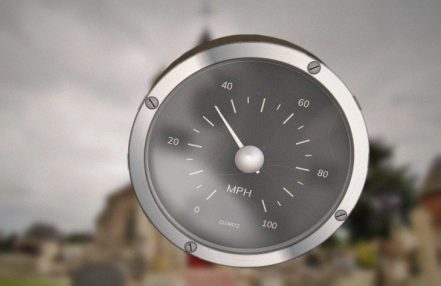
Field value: 35 mph
